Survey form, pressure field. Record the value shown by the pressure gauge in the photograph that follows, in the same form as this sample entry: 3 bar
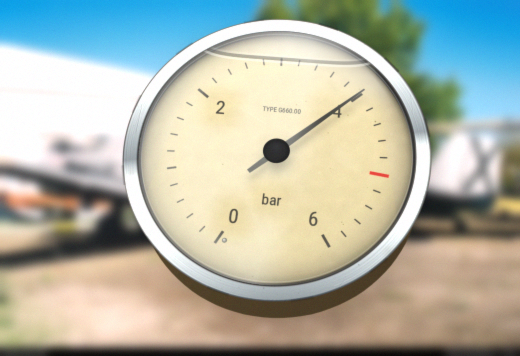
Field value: 4 bar
